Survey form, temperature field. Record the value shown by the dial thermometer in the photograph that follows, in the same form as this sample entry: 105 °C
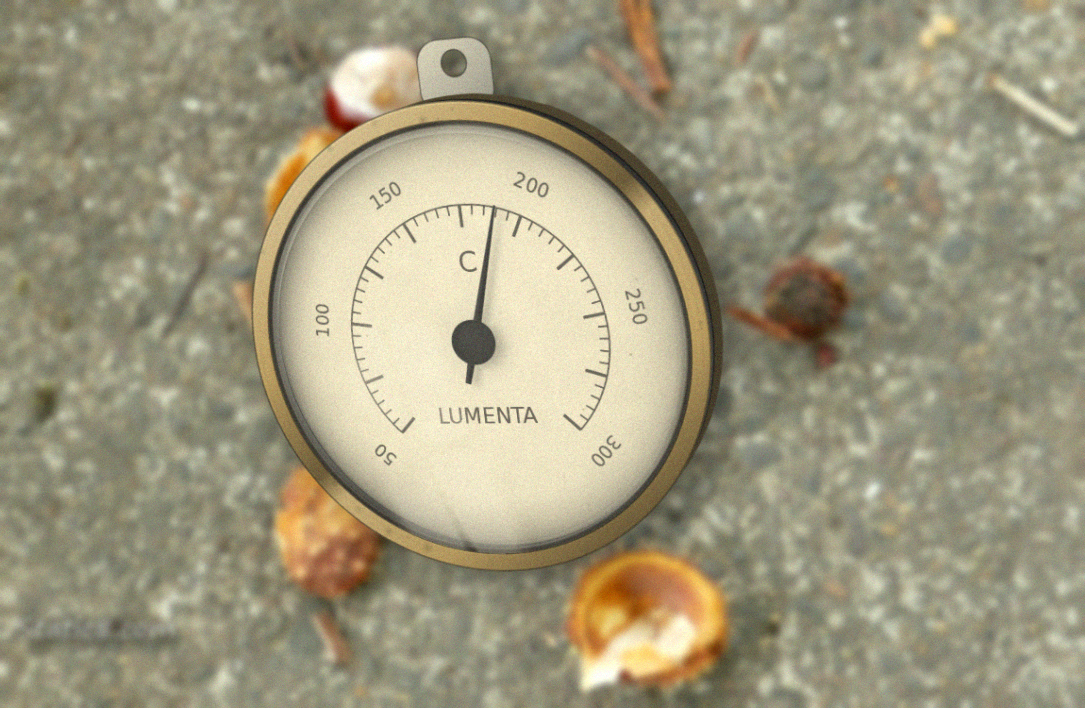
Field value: 190 °C
